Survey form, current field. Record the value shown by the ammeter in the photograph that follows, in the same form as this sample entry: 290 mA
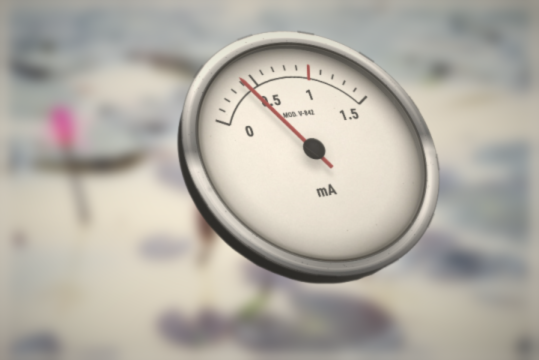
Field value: 0.4 mA
